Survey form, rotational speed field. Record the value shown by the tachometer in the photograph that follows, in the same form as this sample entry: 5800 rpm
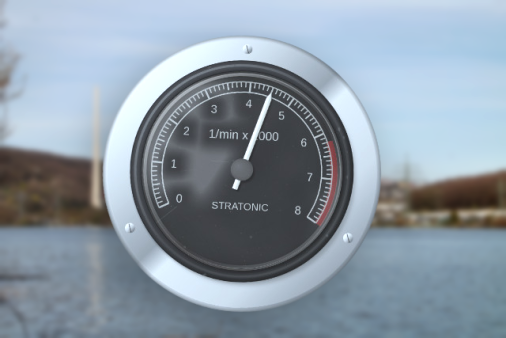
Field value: 4500 rpm
